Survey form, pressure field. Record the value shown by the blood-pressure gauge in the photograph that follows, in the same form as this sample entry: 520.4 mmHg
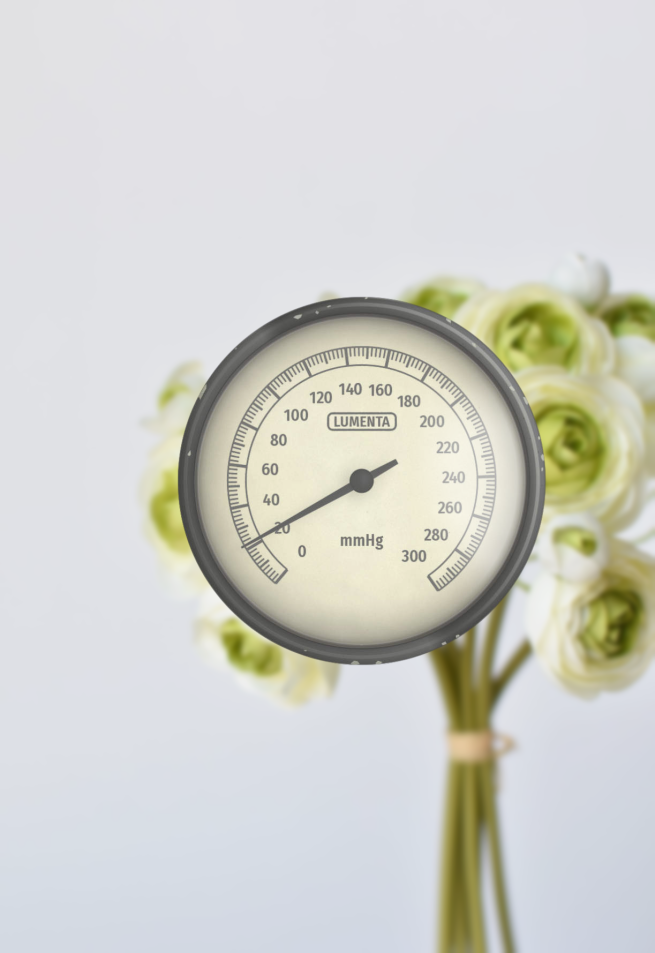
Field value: 22 mmHg
